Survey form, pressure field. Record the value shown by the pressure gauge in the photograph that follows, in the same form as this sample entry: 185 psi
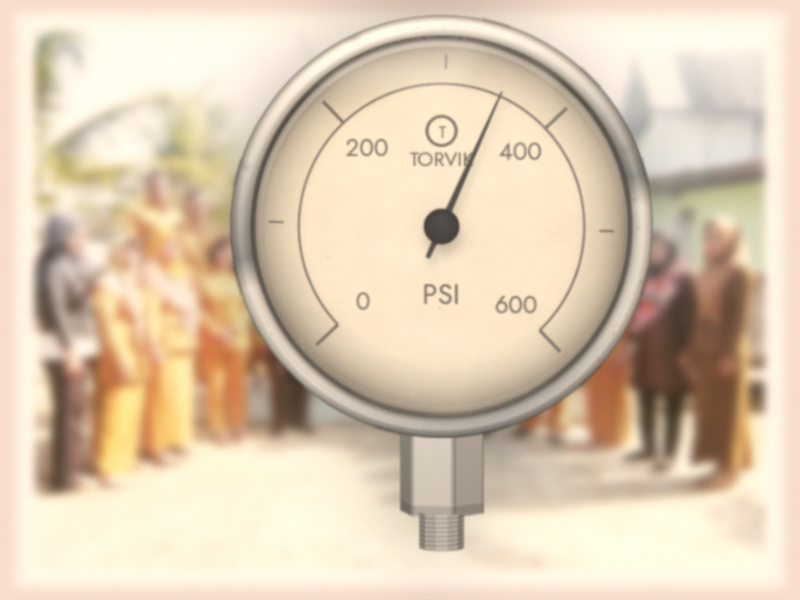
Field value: 350 psi
